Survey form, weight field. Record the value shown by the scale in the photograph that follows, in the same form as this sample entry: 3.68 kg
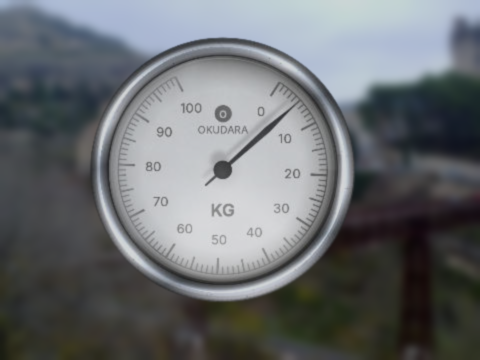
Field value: 5 kg
